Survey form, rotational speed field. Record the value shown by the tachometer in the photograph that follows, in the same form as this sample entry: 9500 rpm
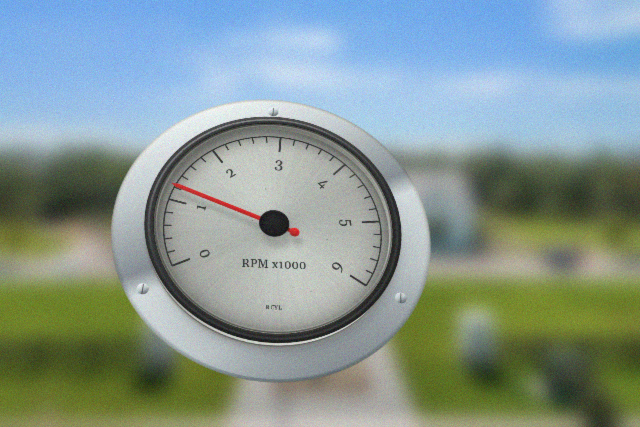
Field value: 1200 rpm
